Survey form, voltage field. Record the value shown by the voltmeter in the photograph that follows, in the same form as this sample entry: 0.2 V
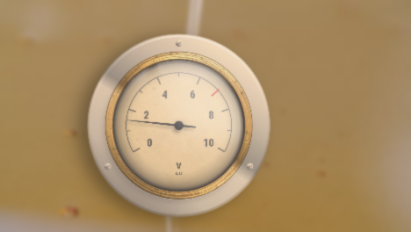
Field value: 1.5 V
